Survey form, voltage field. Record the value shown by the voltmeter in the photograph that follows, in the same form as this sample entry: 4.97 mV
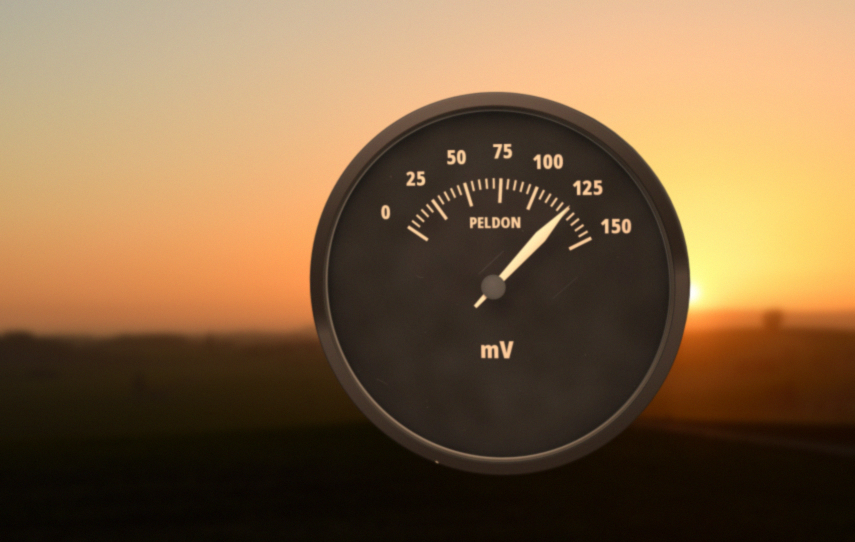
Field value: 125 mV
